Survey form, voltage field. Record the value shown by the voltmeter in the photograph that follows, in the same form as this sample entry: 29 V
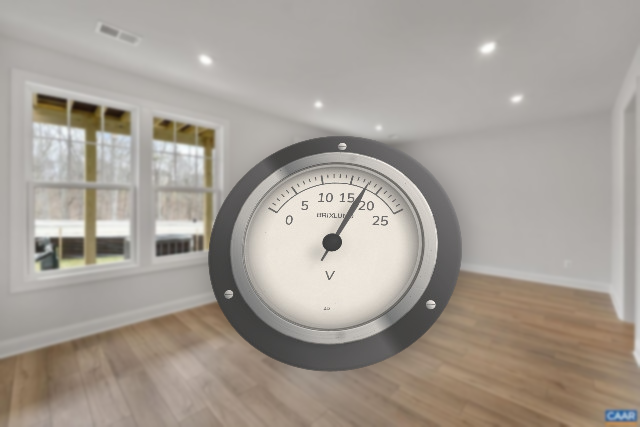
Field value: 18 V
